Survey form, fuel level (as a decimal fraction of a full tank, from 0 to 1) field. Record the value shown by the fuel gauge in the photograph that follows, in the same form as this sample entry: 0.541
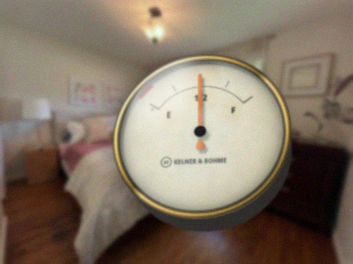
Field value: 0.5
